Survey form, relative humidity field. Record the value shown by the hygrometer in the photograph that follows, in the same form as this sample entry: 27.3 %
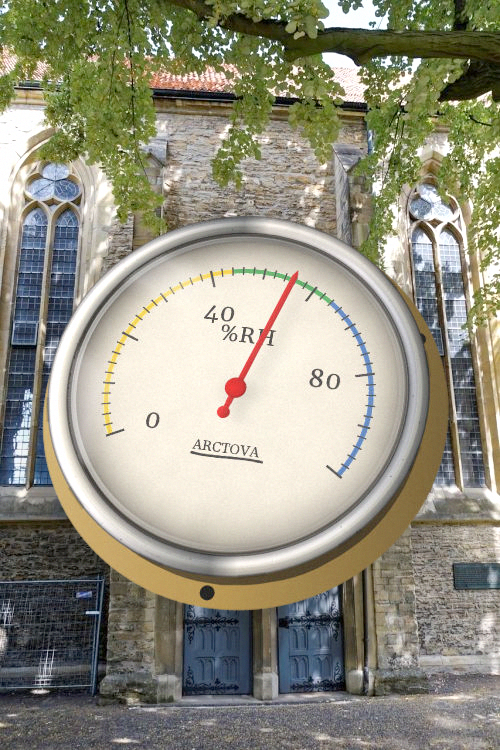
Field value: 56 %
